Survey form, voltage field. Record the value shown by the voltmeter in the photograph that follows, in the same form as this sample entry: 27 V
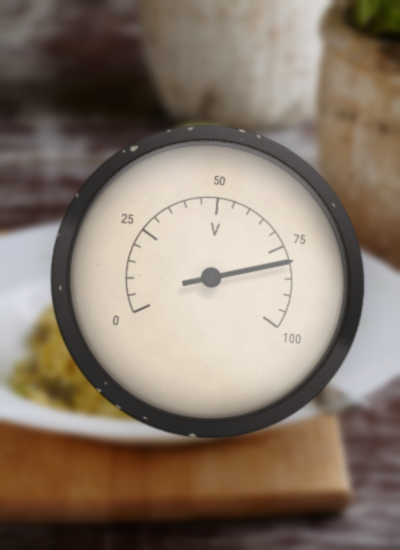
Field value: 80 V
